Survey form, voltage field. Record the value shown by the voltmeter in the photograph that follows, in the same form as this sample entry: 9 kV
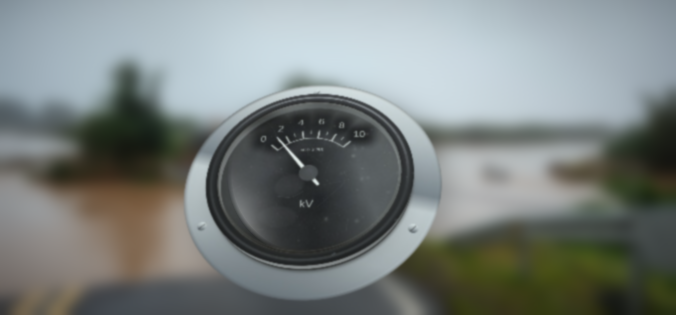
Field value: 1 kV
